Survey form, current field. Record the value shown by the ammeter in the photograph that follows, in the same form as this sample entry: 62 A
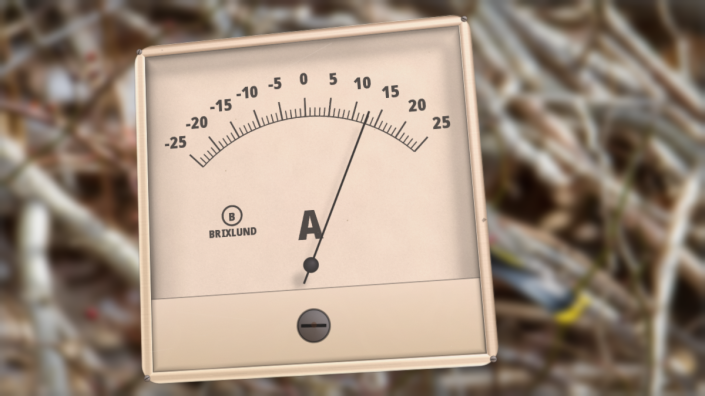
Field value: 13 A
